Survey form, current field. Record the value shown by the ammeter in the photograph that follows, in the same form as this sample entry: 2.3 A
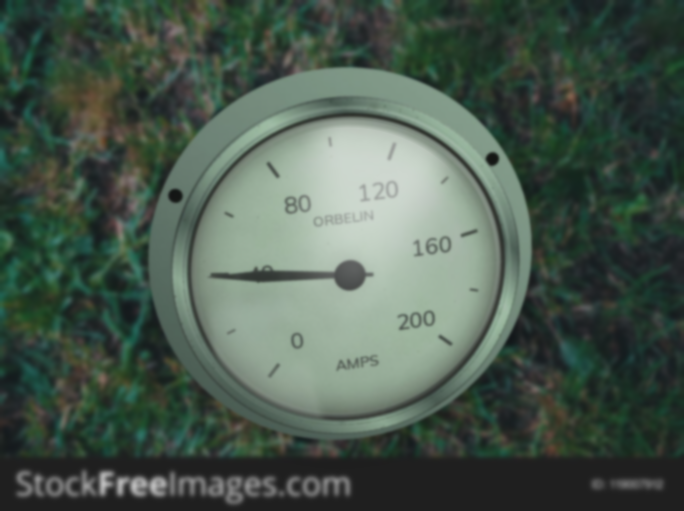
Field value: 40 A
